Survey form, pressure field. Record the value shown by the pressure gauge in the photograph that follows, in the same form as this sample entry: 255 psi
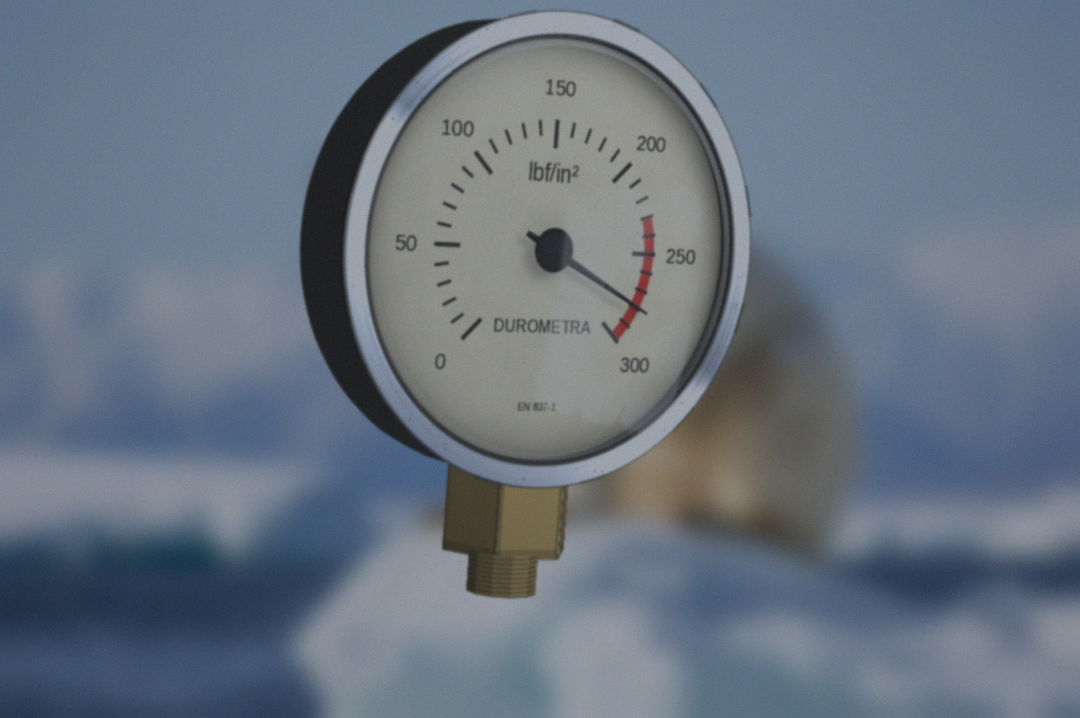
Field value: 280 psi
